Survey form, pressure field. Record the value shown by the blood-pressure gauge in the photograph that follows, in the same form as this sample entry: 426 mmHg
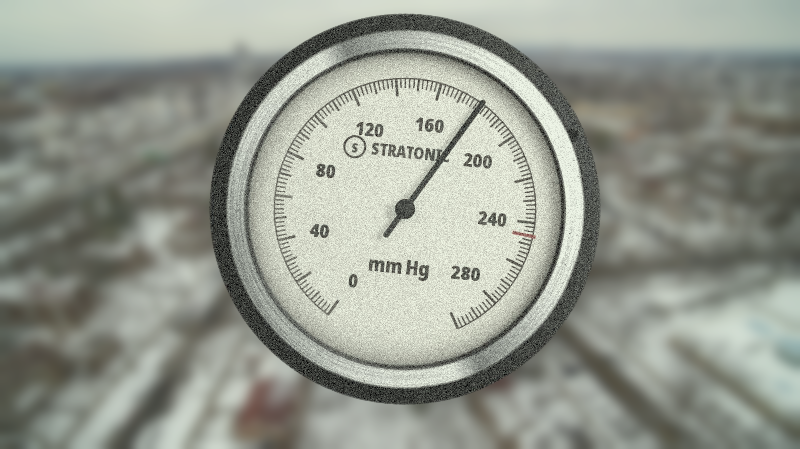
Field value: 180 mmHg
